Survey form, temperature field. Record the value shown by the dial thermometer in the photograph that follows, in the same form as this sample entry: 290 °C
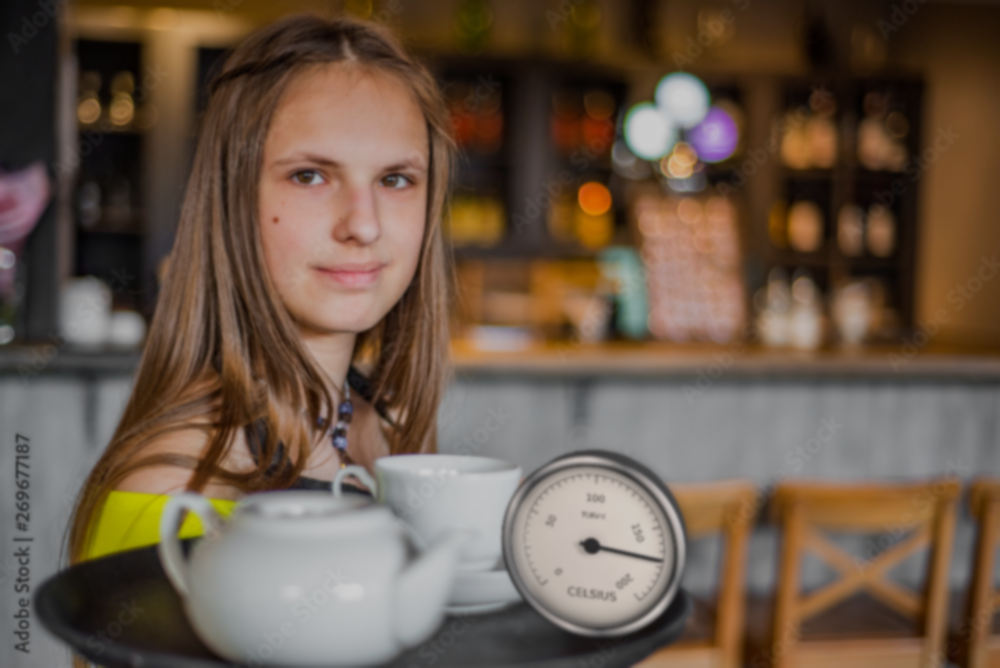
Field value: 170 °C
